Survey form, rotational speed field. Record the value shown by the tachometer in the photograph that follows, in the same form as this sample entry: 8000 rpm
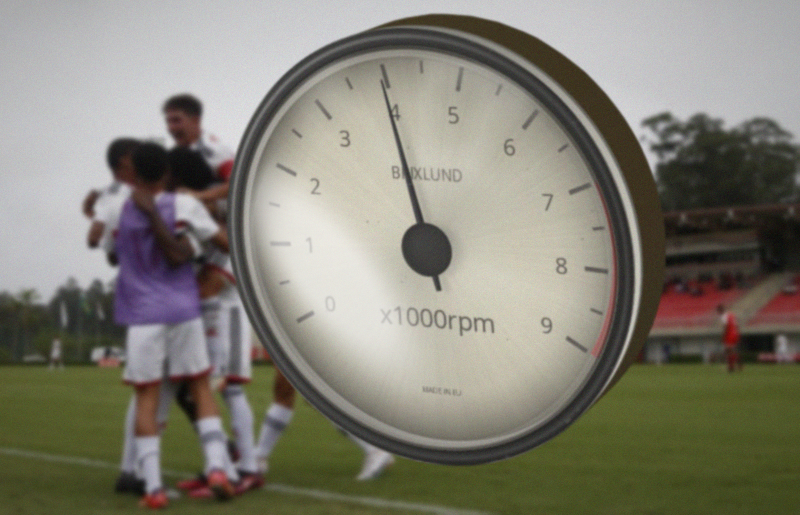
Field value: 4000 rpm
